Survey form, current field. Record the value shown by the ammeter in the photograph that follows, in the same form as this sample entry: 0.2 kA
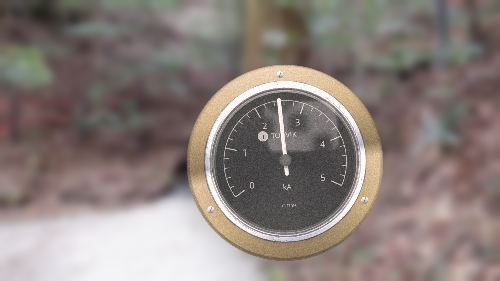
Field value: 2.5 kA
